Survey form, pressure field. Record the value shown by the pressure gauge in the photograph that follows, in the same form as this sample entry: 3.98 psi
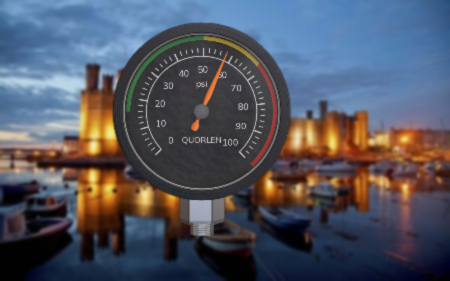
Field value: 58 psi
